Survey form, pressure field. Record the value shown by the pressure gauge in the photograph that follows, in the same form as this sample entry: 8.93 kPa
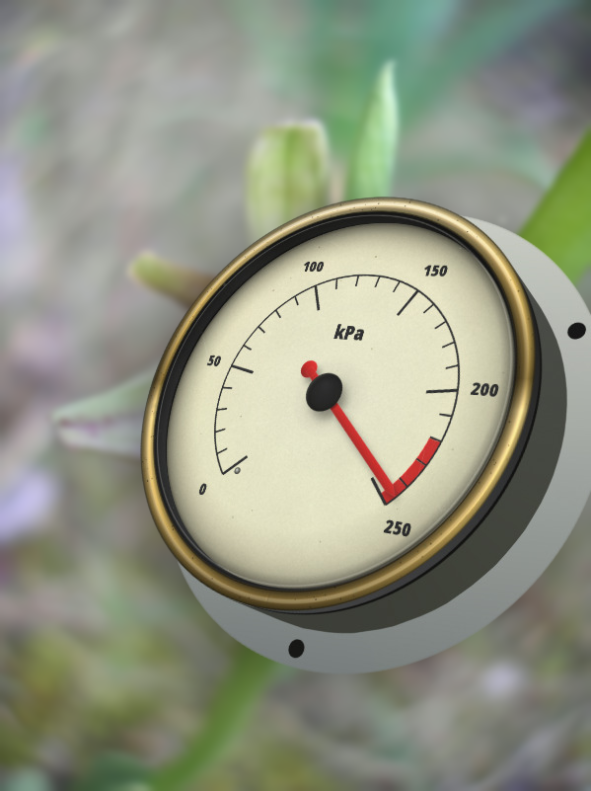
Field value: 245 kPa
